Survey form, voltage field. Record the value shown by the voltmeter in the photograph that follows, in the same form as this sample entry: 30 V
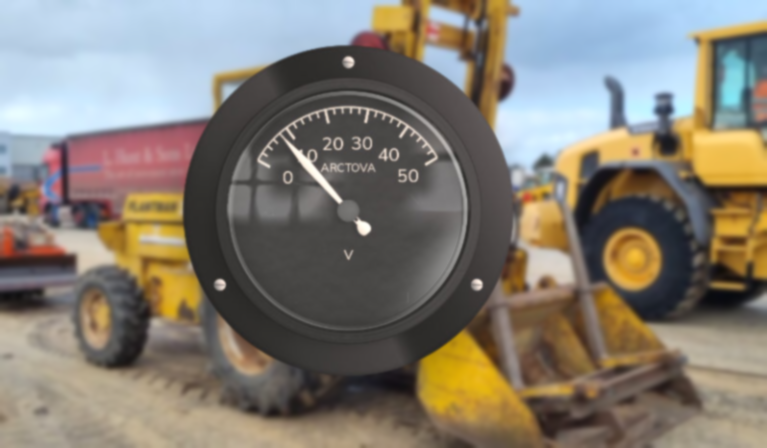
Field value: 8 V
